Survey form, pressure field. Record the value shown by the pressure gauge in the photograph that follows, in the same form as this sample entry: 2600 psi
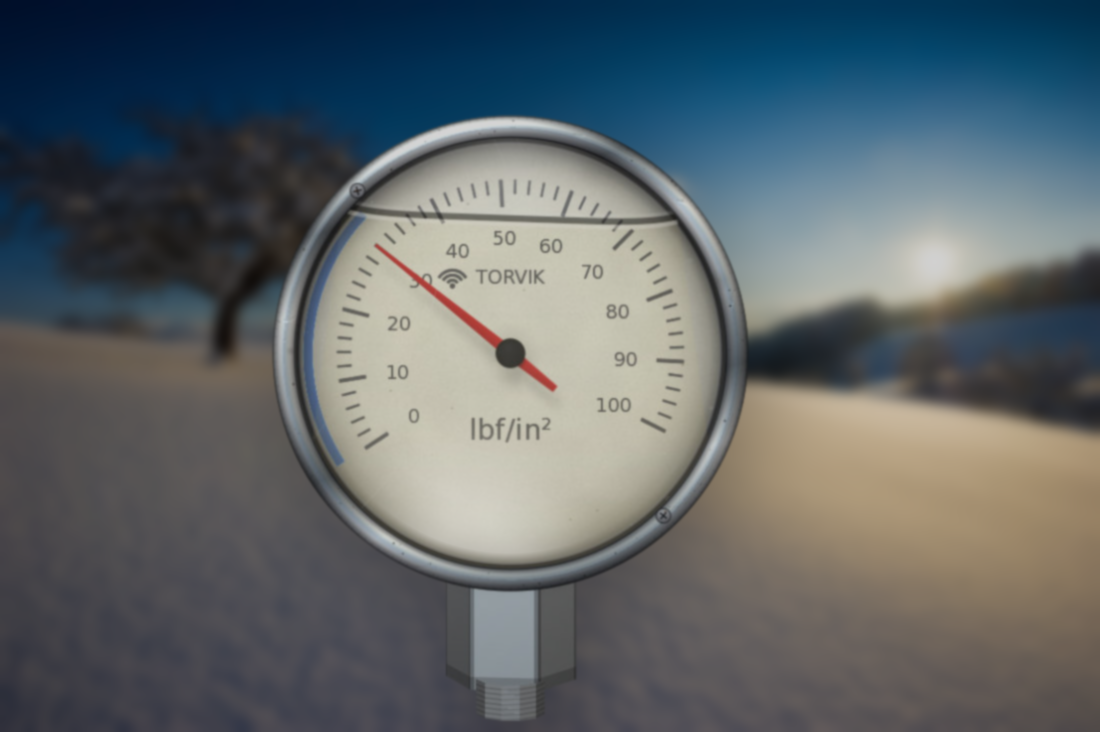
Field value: 30 psi
